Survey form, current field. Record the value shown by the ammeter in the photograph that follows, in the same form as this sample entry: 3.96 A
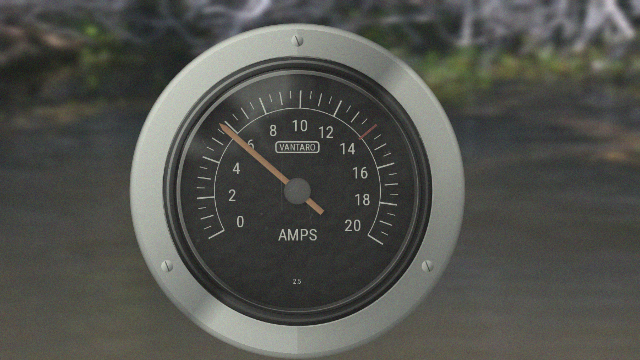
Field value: 5.75 A
